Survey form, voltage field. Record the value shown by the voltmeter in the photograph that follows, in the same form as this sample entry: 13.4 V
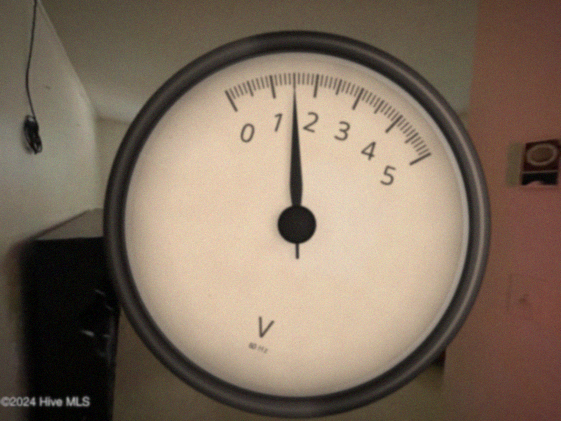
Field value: 1.5 V
